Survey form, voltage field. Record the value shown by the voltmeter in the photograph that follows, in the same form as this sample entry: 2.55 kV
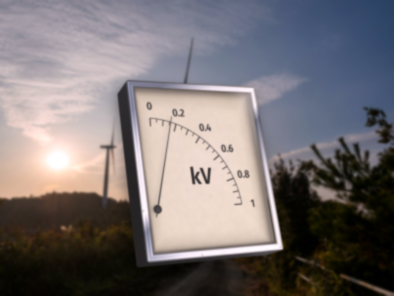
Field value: 0.15 kV
